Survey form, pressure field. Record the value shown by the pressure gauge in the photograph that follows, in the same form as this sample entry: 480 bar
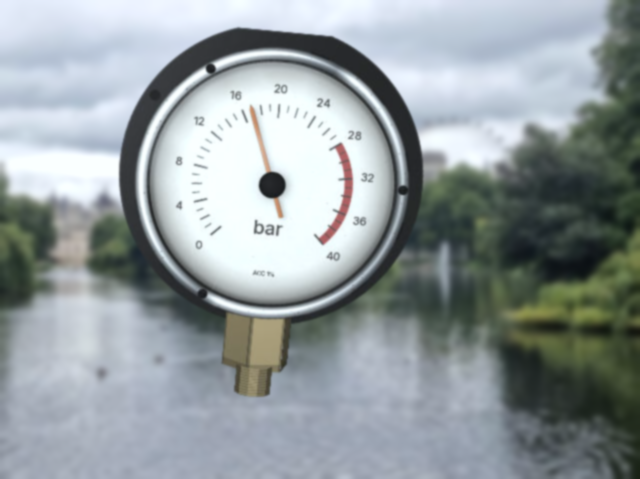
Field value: 17 bar
